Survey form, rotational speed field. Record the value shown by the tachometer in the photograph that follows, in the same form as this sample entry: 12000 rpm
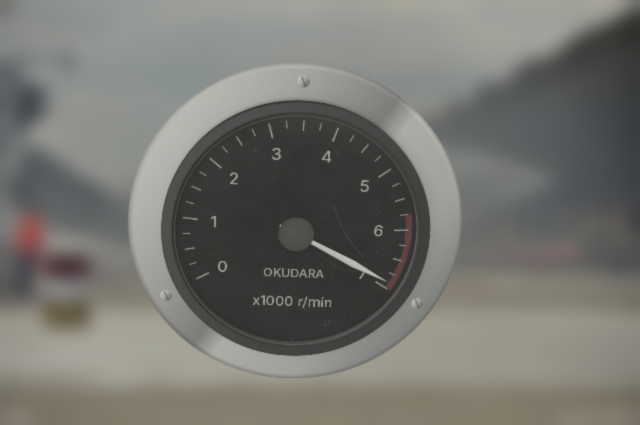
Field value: 6875 rpm
